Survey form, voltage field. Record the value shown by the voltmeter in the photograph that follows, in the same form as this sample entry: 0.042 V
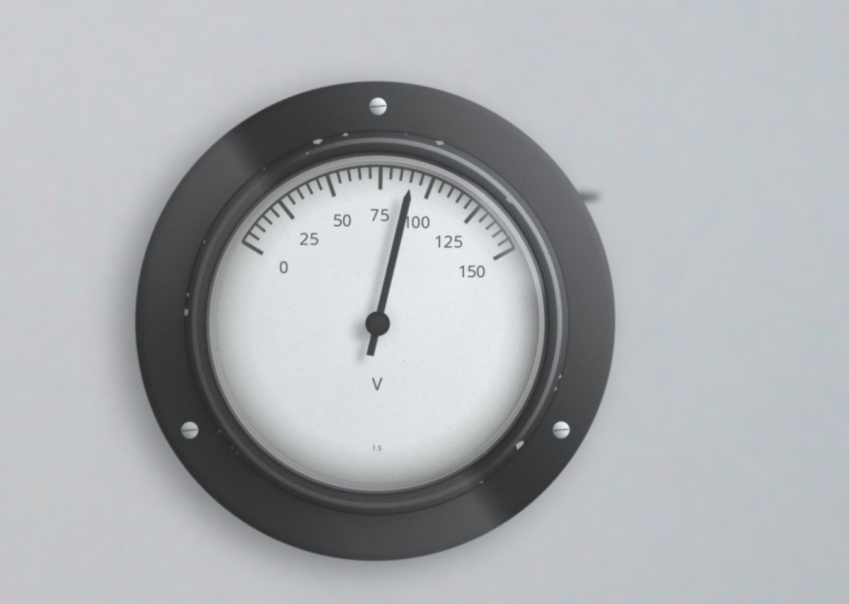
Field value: 90 V
